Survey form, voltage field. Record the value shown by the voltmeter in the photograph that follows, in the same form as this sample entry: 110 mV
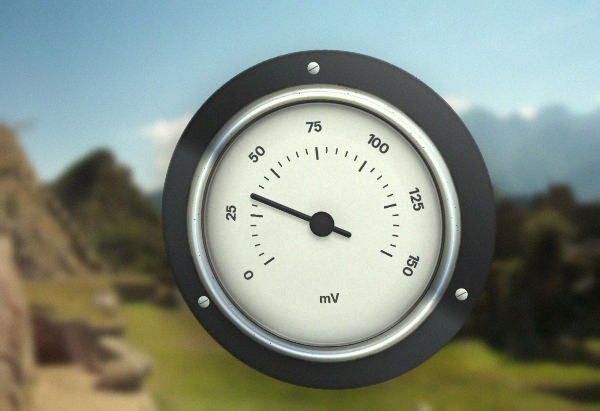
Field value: 35 mV
